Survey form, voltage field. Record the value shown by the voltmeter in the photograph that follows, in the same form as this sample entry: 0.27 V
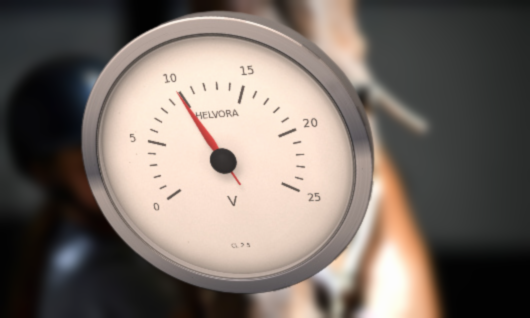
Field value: 10 V
